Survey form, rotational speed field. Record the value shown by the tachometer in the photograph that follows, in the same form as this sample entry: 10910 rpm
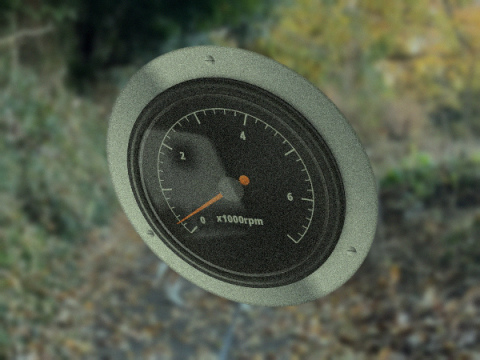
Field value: 300 rpm
